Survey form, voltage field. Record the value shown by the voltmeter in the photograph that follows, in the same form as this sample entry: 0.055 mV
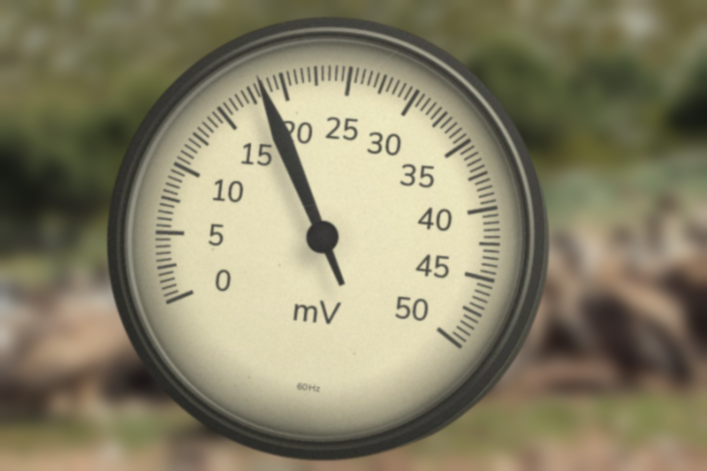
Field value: 18.5 mV
